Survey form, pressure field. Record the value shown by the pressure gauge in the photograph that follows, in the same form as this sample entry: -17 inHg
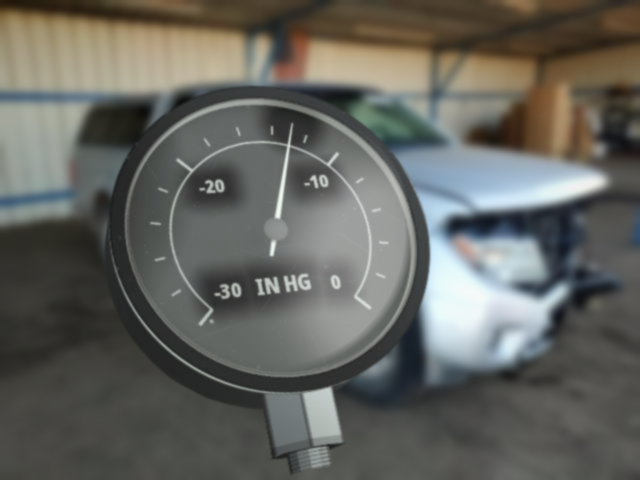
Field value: -13 inHg
